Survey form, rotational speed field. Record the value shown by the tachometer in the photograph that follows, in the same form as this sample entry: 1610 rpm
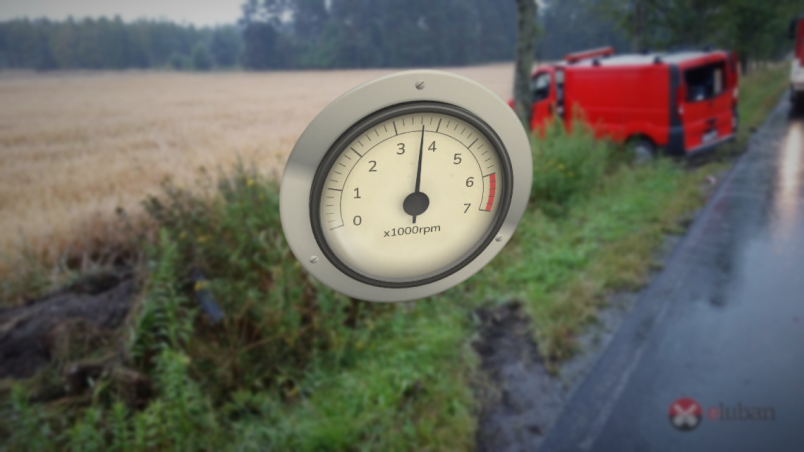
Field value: 3600 rpm
